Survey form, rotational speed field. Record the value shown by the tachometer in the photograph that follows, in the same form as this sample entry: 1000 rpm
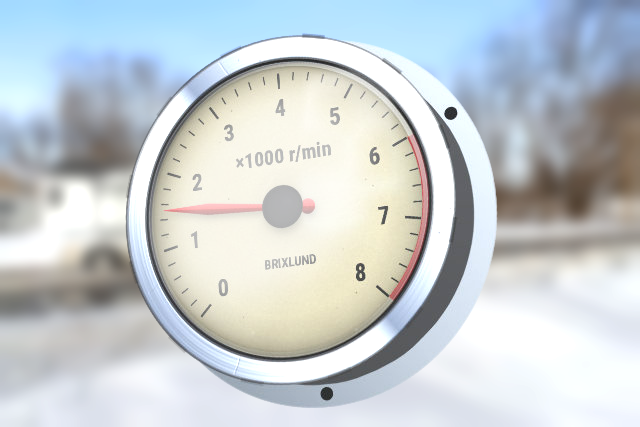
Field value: 1500 rpm
